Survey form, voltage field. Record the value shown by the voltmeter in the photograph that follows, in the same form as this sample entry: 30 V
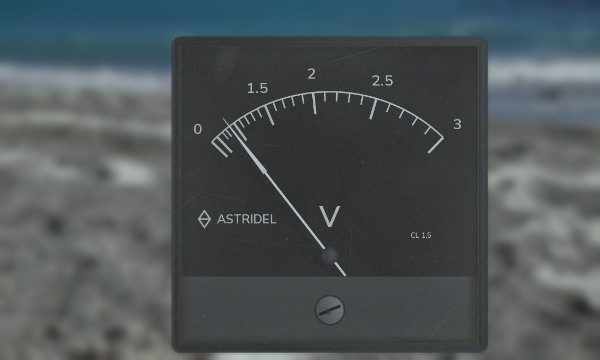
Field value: 0.9 V
